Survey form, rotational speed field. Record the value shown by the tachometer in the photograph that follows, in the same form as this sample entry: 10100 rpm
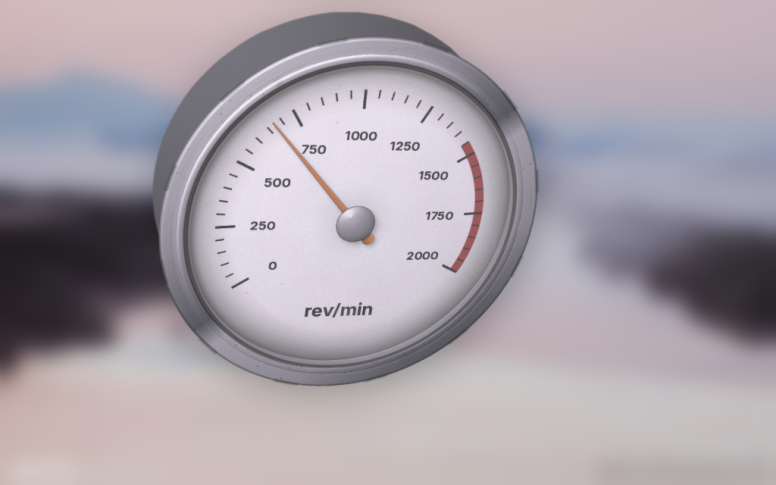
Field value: 675 rpm
